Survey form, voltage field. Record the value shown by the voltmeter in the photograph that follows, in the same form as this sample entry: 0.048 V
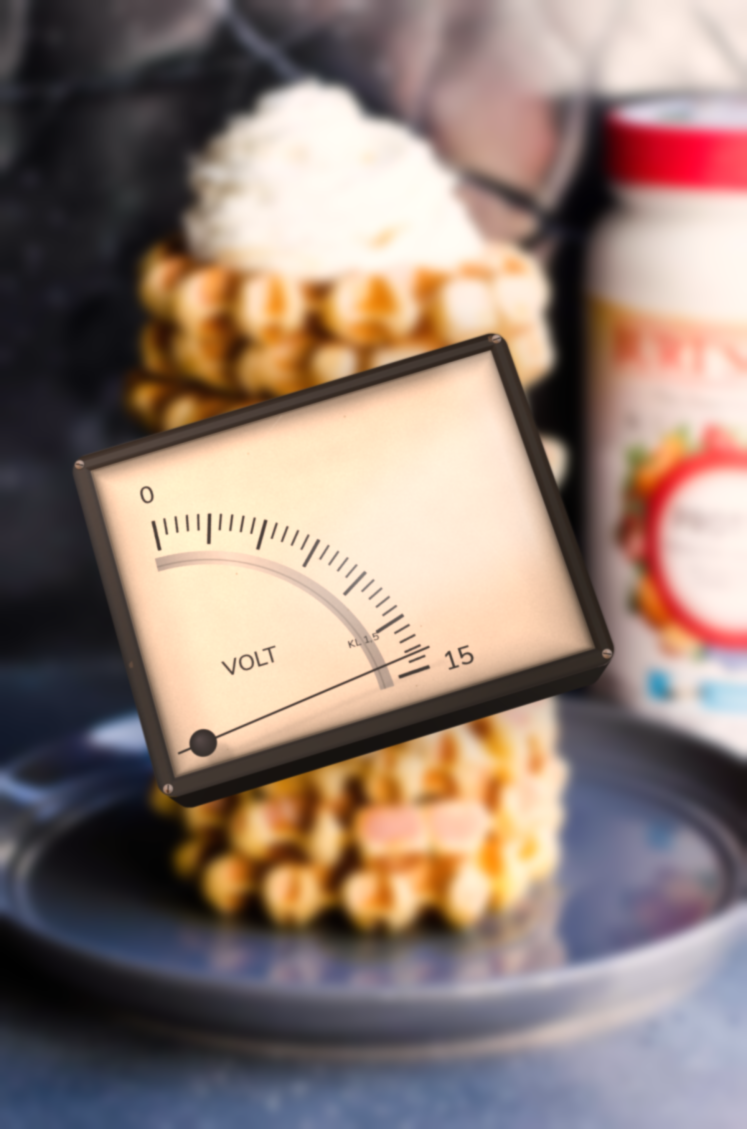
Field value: 14.25 V
